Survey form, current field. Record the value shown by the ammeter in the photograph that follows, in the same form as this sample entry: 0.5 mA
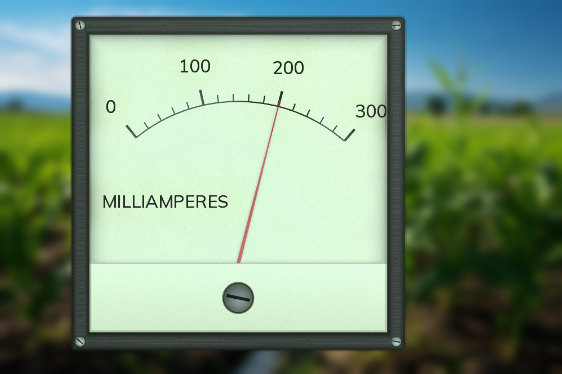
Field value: 200 mA
